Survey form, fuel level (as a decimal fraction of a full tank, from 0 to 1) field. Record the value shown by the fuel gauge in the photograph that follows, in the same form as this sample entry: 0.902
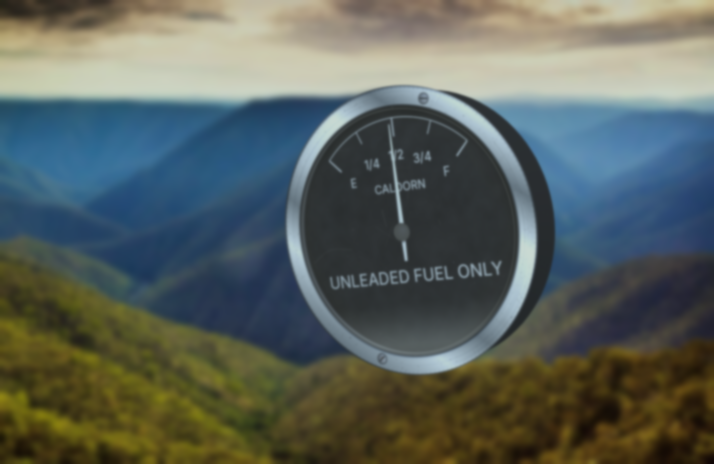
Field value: 0.5
